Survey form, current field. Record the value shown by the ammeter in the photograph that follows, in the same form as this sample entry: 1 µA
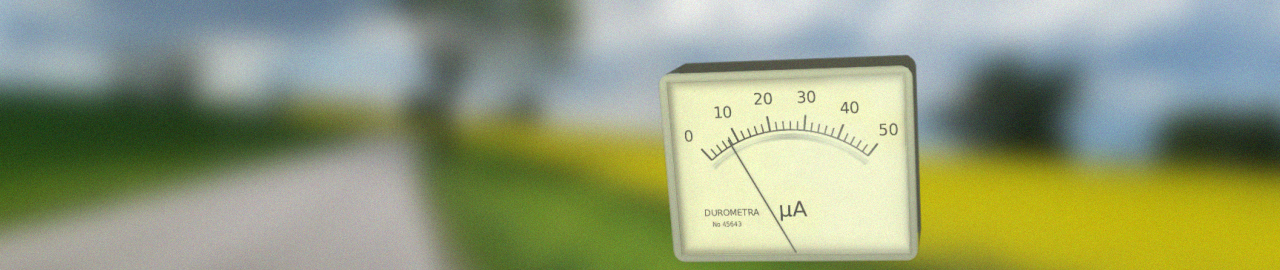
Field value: 8 µA
